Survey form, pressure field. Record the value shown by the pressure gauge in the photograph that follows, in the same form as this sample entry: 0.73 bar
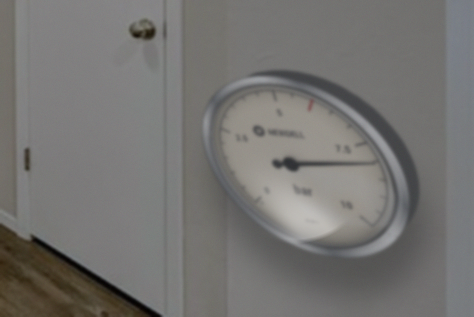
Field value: 8 bar
